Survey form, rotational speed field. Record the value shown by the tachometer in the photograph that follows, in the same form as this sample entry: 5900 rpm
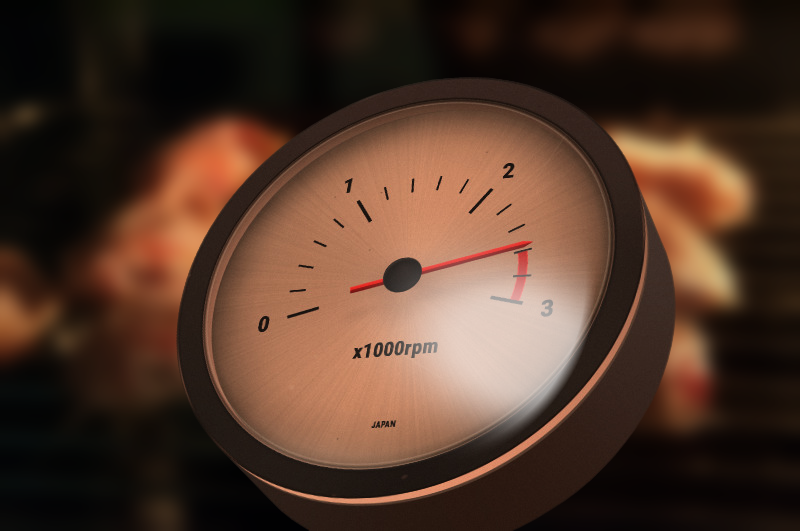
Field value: 2600 rpm
